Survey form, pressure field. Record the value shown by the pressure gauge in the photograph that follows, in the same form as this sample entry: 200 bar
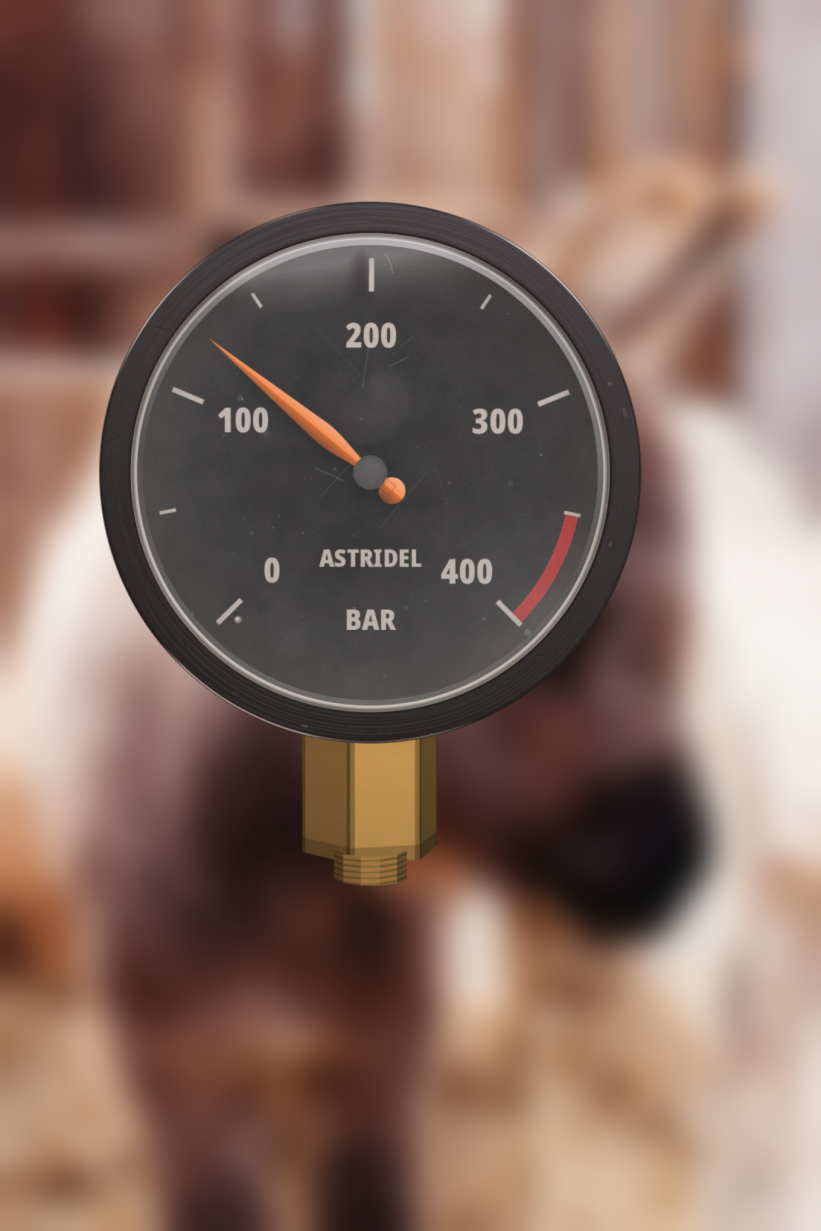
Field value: 125 bar
